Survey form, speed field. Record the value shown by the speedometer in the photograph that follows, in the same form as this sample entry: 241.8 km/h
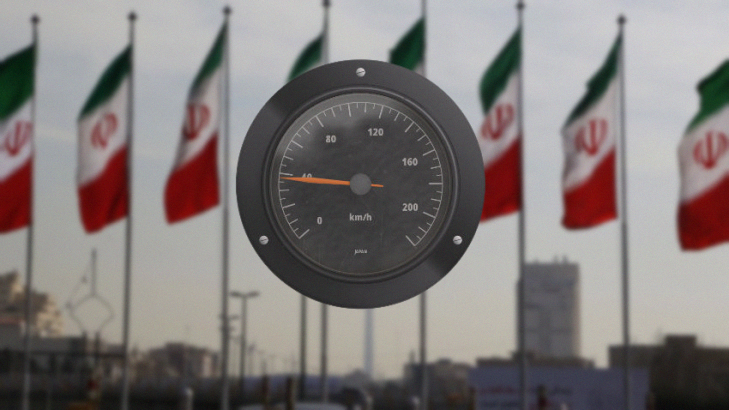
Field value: 37.5 km/h
